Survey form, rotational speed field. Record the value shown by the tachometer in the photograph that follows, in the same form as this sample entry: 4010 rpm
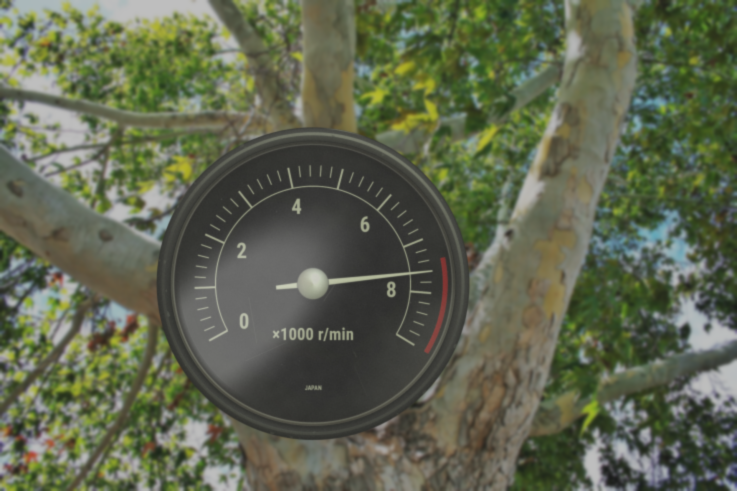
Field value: 7600 rpm
